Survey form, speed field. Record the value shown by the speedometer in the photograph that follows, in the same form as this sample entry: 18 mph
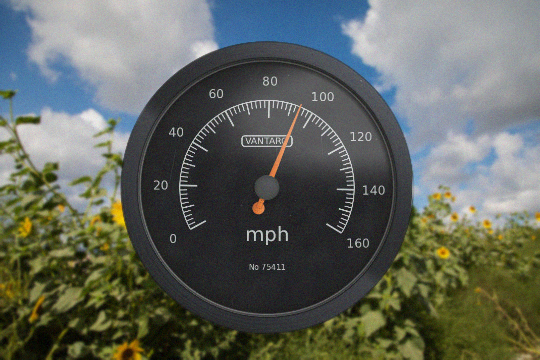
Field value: 94 mph
